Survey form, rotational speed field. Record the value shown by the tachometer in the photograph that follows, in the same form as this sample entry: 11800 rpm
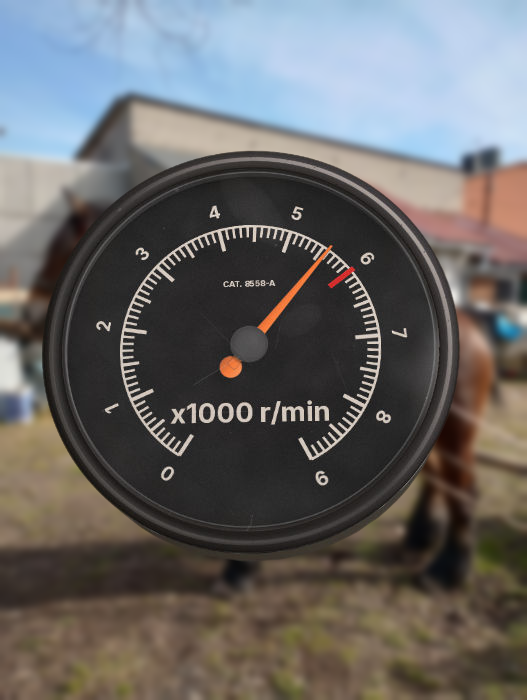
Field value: 5600 rpm
